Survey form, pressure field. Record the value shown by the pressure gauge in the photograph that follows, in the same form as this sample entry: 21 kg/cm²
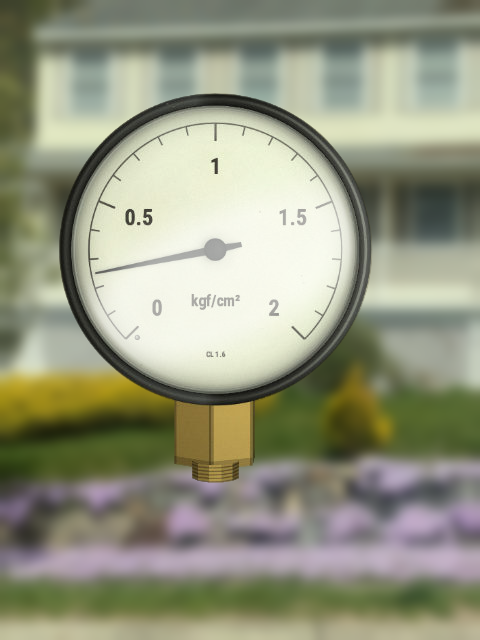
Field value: 0.25 kg/cm²
